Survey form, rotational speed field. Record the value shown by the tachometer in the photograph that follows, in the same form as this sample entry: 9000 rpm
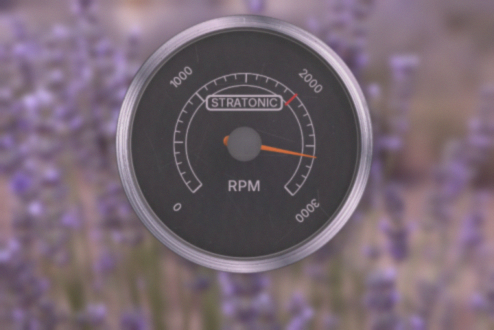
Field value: 2600 rpm
